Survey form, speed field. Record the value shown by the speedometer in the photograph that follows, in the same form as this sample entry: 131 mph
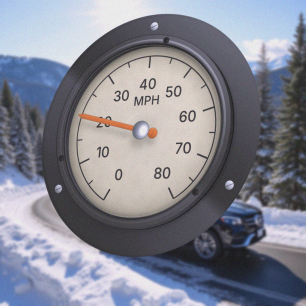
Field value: 20 mph
